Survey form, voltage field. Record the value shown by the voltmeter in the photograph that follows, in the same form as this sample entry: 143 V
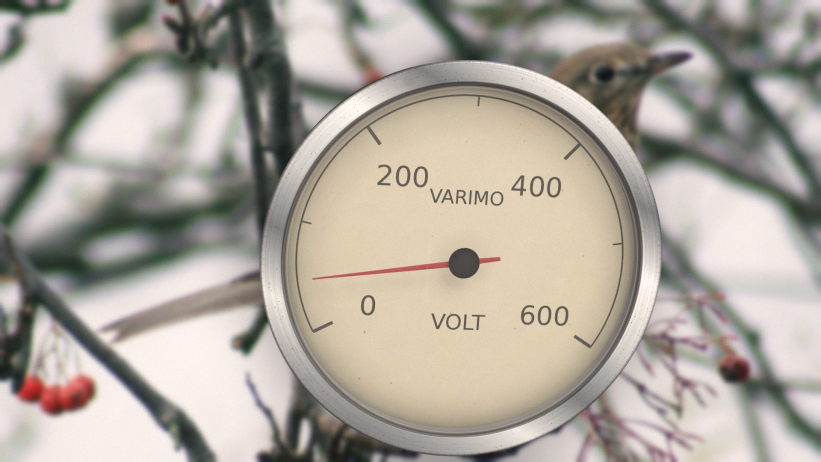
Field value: 50 V
